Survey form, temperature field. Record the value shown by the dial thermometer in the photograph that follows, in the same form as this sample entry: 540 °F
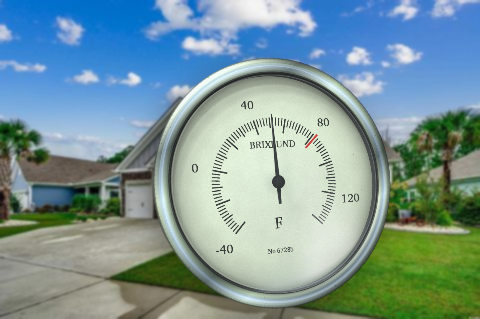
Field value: 50 °F
